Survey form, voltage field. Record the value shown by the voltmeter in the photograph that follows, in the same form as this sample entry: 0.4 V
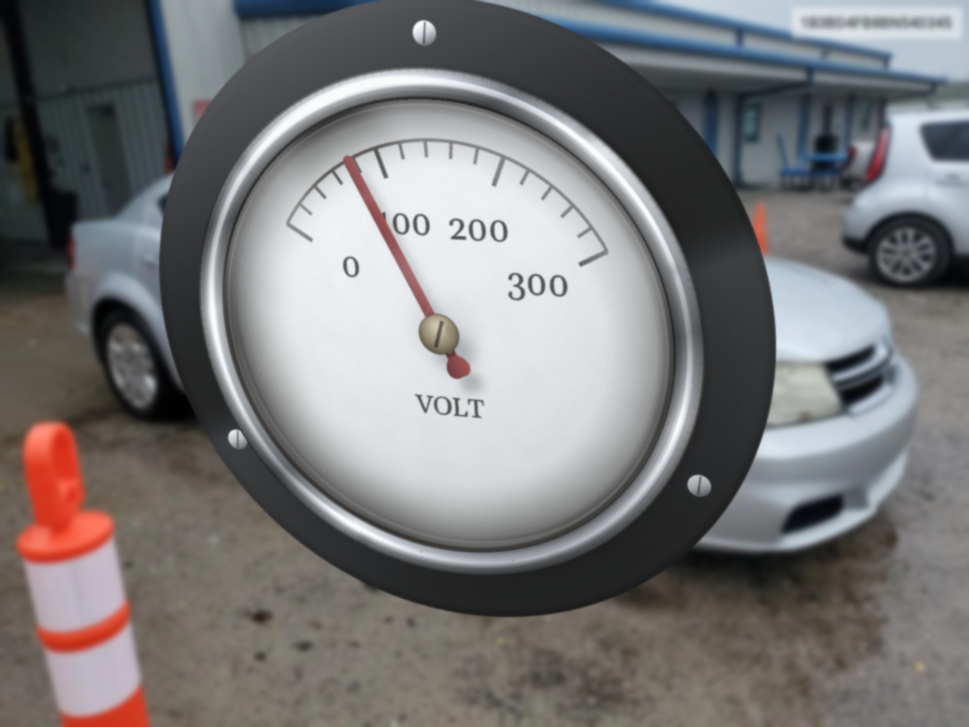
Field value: 80 V
